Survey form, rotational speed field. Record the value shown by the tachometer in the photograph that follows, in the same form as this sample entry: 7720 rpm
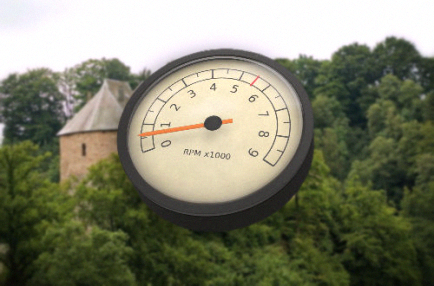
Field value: 500 rpm
